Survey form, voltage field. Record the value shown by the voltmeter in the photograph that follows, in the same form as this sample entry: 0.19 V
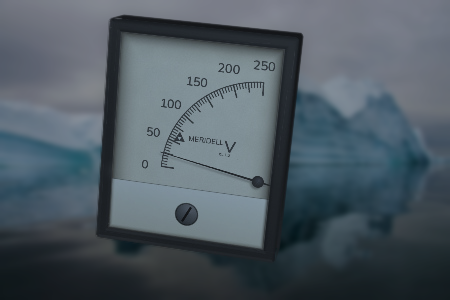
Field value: 25 V
